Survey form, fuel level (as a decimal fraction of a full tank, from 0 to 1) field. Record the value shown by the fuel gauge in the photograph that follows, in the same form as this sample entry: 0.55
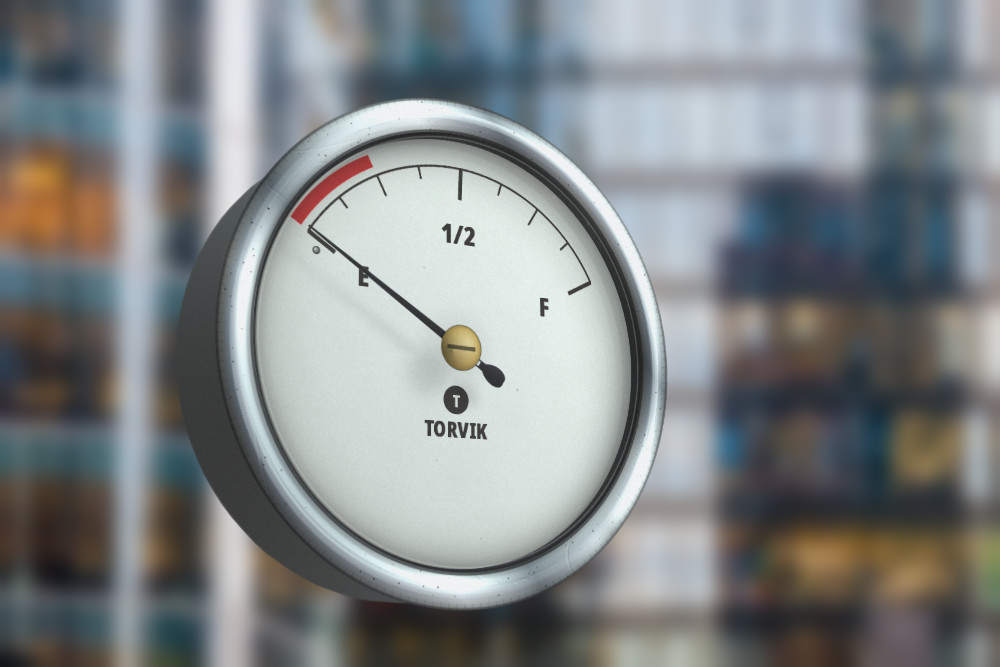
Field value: 0
